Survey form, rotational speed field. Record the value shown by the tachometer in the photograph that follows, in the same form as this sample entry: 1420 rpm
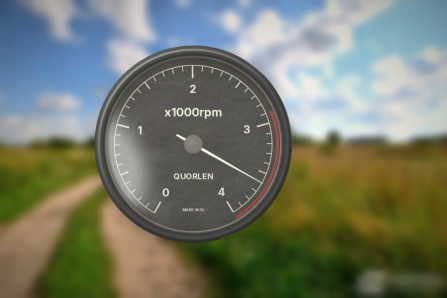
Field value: 3600 rpm
